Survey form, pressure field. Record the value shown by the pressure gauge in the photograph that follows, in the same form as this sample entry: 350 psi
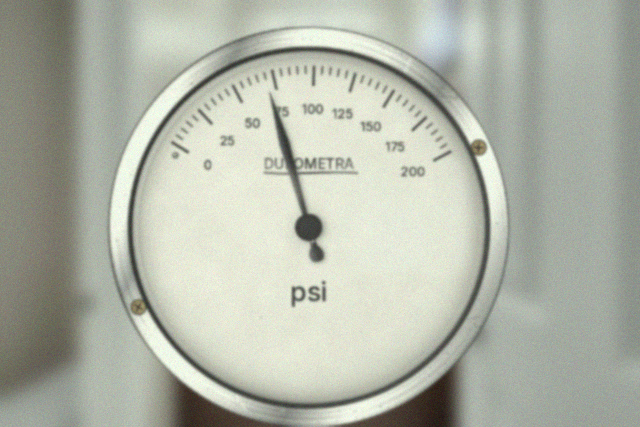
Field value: 70 psi
